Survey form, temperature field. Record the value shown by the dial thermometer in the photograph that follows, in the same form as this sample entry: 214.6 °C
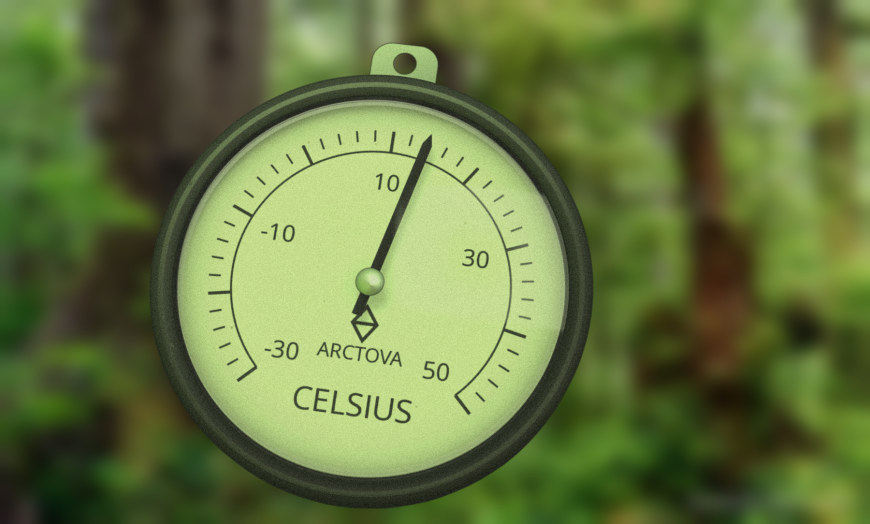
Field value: 14 °C
